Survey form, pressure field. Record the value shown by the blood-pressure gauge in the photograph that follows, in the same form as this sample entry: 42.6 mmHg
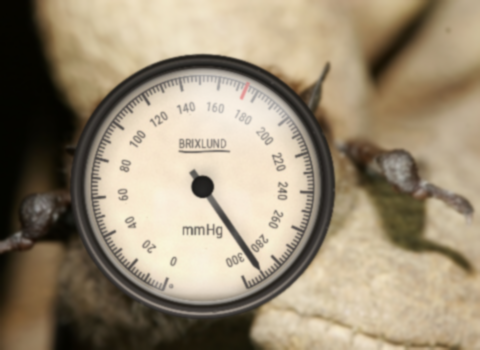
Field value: 290 mmHg
